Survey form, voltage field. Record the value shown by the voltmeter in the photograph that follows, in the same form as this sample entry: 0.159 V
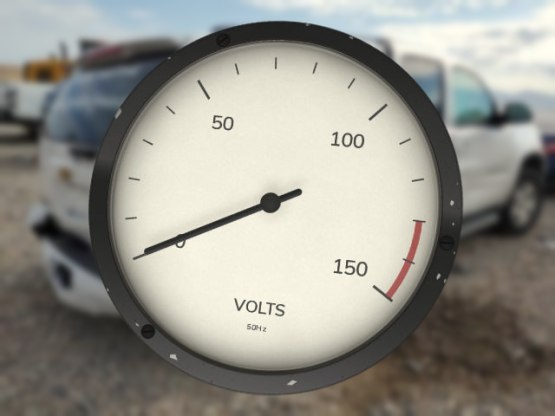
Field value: 0 V
